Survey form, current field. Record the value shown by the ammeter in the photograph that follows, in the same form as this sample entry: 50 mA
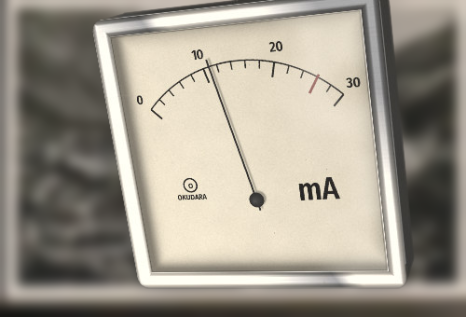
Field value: 11 mA
